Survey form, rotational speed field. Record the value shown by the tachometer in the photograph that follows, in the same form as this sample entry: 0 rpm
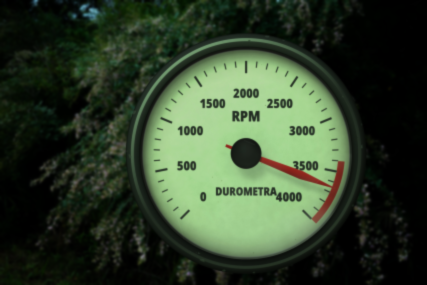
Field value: 3650 rpm
